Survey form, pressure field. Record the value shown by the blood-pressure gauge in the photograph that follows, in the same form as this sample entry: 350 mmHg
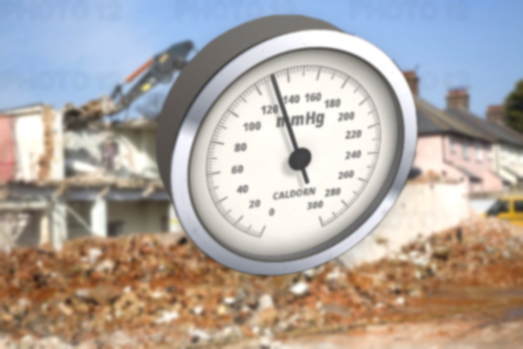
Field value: 130 mmHg
